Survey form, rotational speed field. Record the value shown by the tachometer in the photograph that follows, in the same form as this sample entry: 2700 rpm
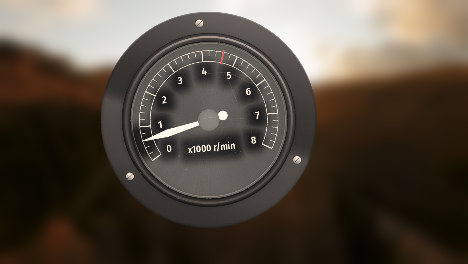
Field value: 600 rpm
